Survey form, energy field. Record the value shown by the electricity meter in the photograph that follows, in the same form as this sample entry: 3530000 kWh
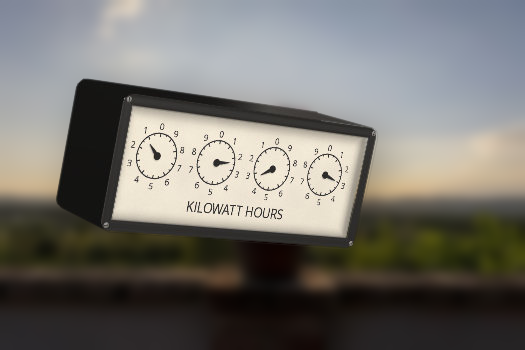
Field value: 1233 kWh
